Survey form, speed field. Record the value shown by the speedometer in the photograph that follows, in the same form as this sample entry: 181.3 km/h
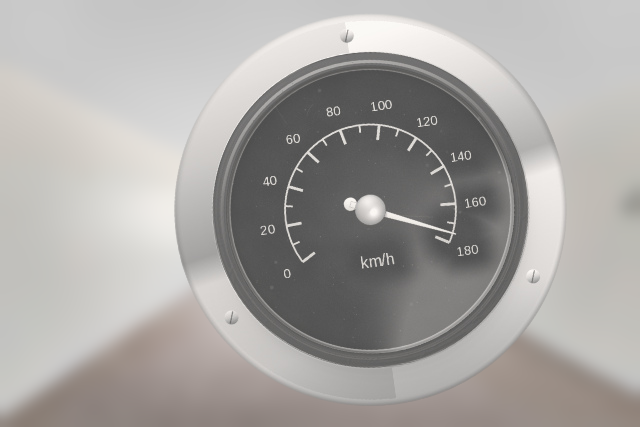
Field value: 175 km/h
